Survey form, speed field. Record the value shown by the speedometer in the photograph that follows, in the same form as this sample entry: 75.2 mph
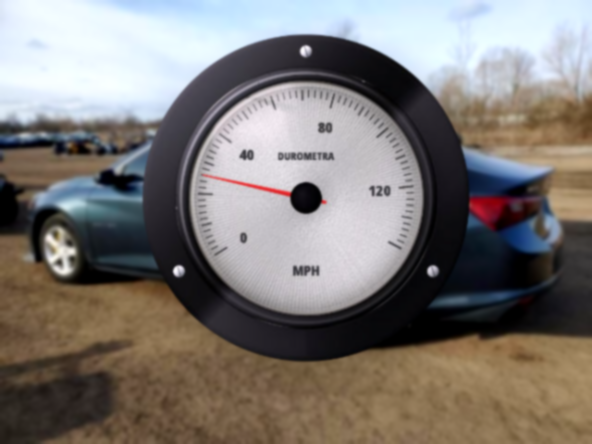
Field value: 26 mph
